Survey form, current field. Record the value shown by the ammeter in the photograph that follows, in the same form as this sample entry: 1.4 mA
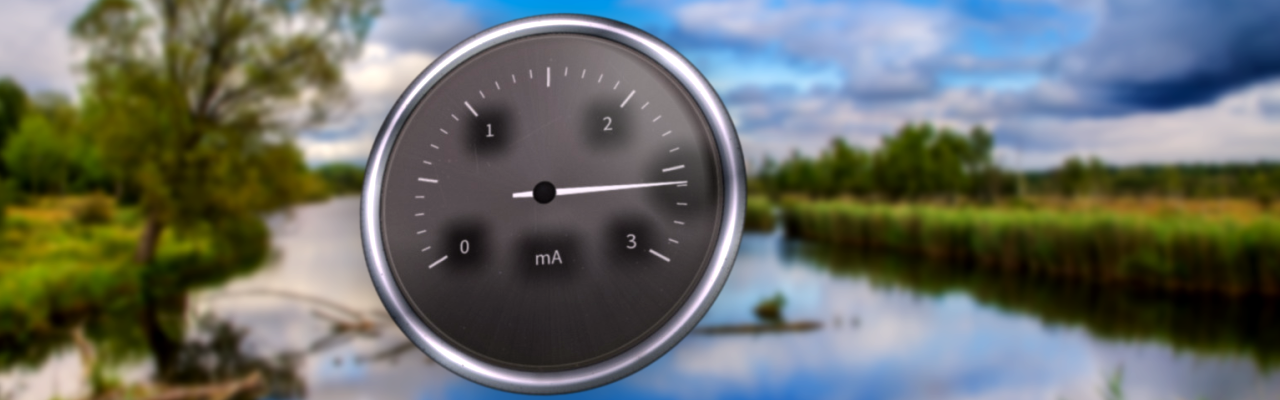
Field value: 2.6 mA
